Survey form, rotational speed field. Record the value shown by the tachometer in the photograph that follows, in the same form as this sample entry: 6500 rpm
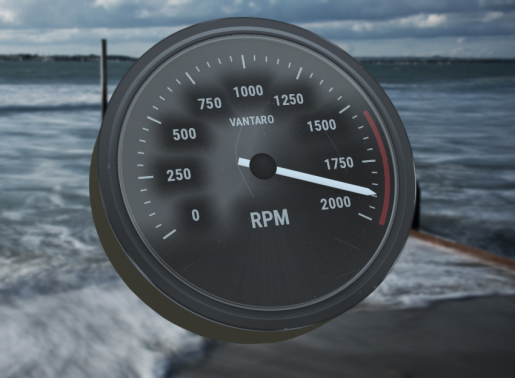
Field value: 1900 rpm
